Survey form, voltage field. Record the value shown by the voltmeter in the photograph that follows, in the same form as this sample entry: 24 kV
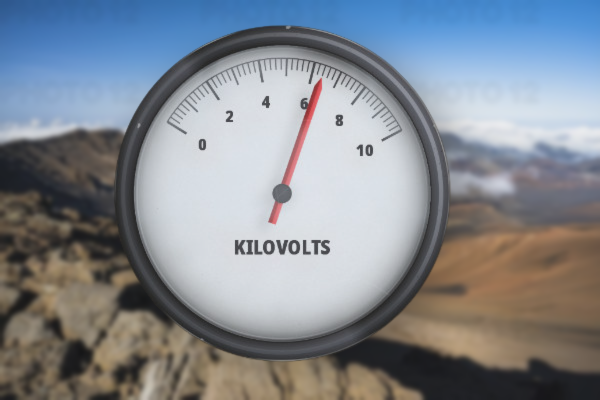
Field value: 6.4 kV
